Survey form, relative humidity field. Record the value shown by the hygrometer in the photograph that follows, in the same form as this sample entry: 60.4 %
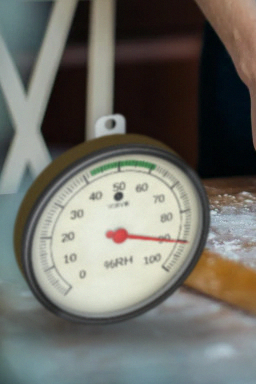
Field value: 90 %
